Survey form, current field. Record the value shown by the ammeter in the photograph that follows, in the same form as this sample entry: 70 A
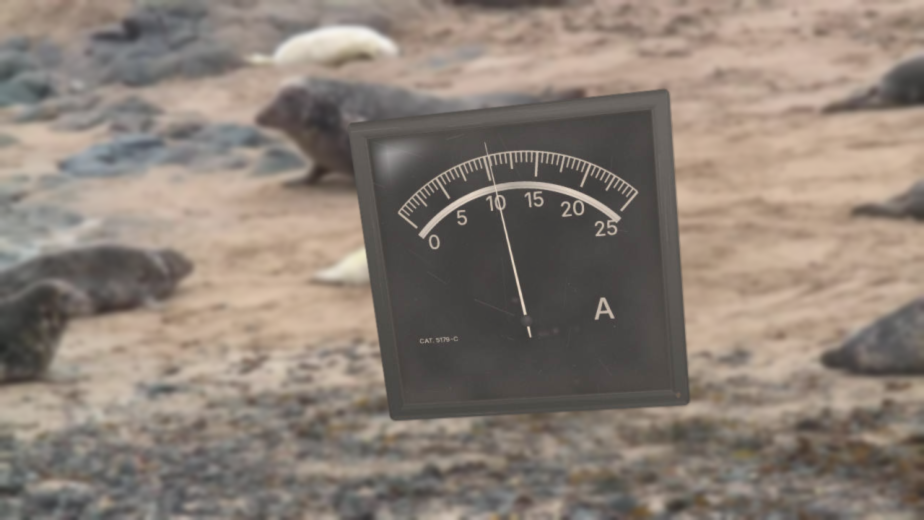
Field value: 10.5 A
